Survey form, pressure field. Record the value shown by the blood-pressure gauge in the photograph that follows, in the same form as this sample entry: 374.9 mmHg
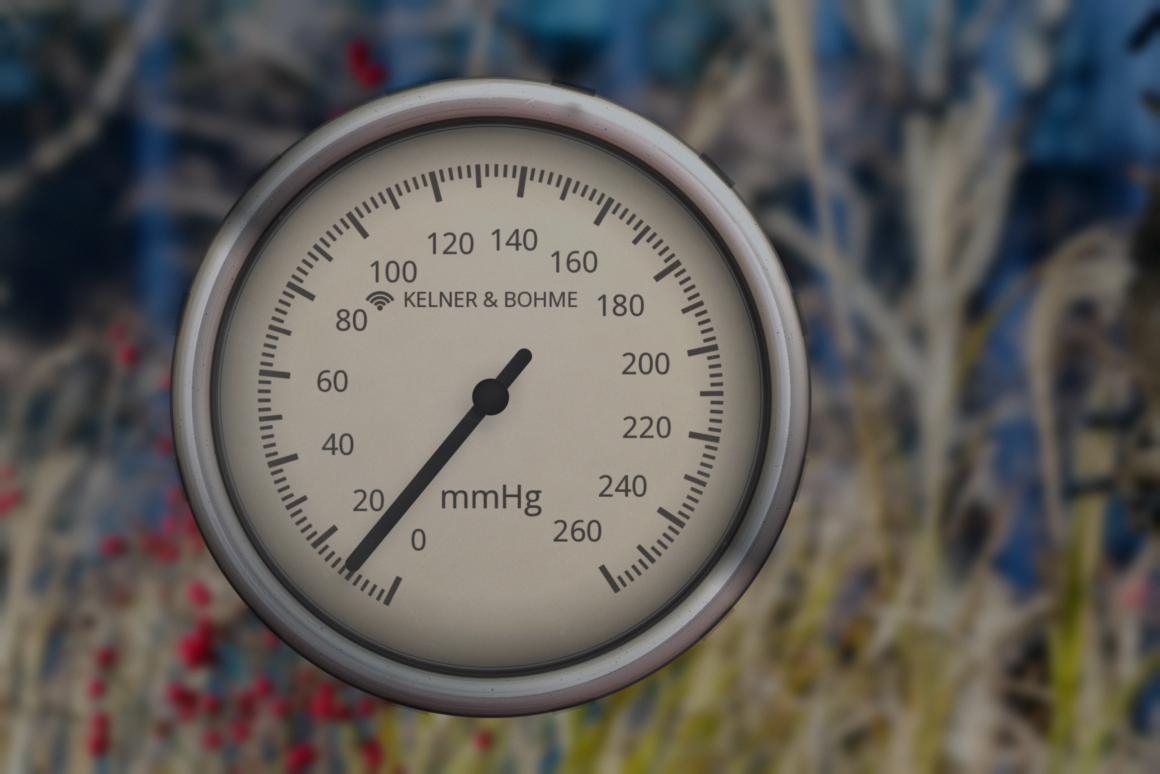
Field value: 11 mmHg
